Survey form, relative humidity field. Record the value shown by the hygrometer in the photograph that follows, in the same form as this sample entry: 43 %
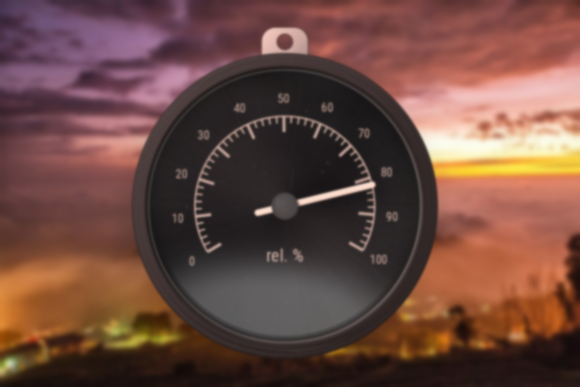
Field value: 82 %
